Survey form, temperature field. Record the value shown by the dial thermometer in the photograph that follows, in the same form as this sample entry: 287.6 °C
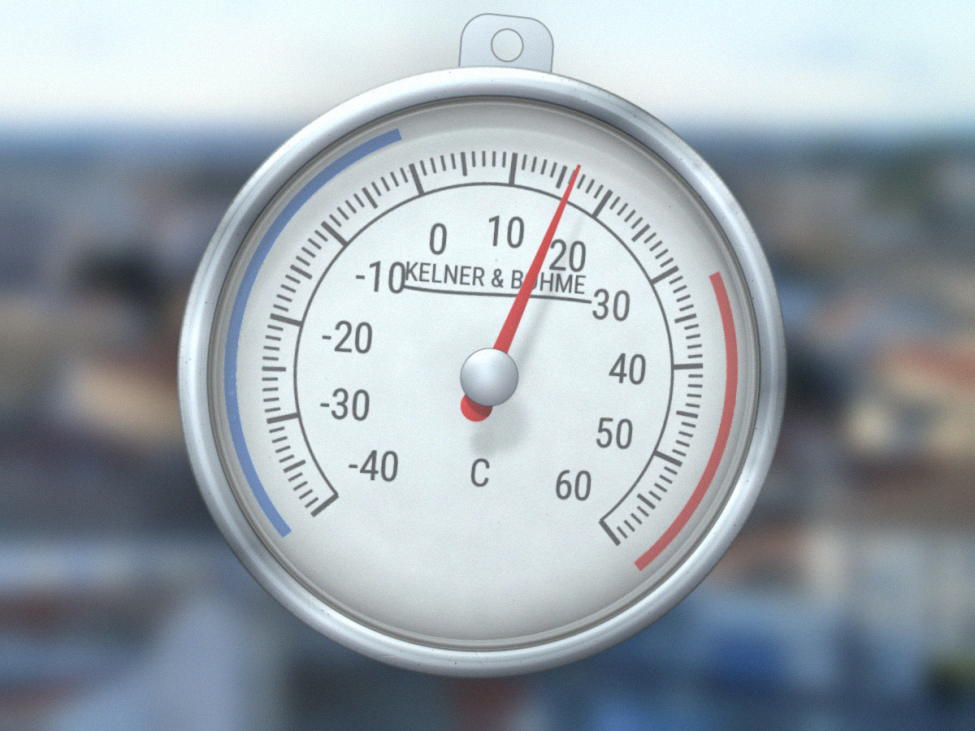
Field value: 16 °C
